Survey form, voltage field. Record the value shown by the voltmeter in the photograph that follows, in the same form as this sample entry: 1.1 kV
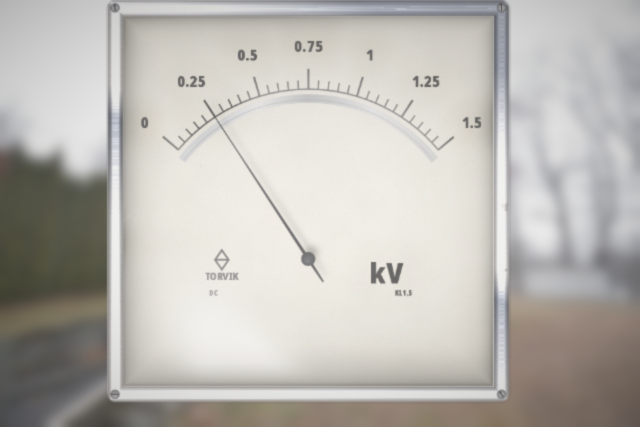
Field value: 0.25 kV
